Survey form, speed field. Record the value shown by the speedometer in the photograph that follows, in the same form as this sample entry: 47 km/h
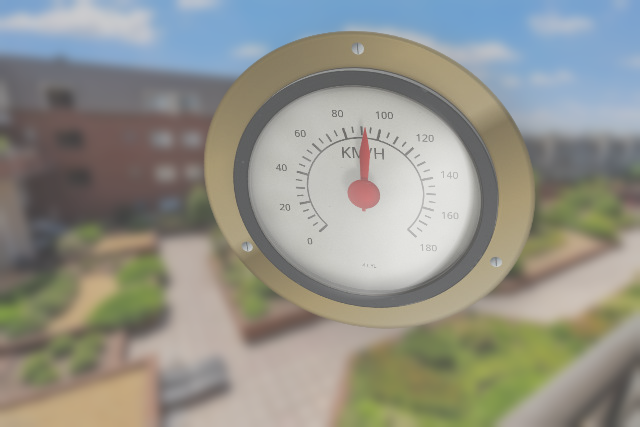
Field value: 92.5 km/h
